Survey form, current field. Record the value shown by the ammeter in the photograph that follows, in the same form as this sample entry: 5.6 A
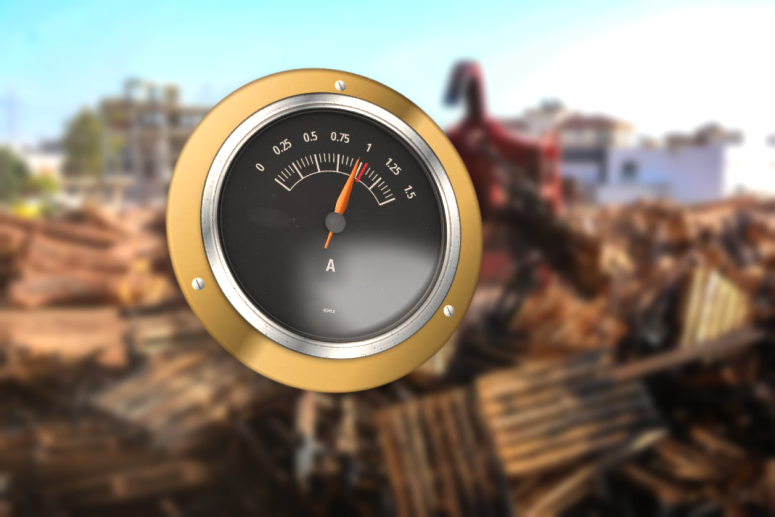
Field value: 0.95 A
